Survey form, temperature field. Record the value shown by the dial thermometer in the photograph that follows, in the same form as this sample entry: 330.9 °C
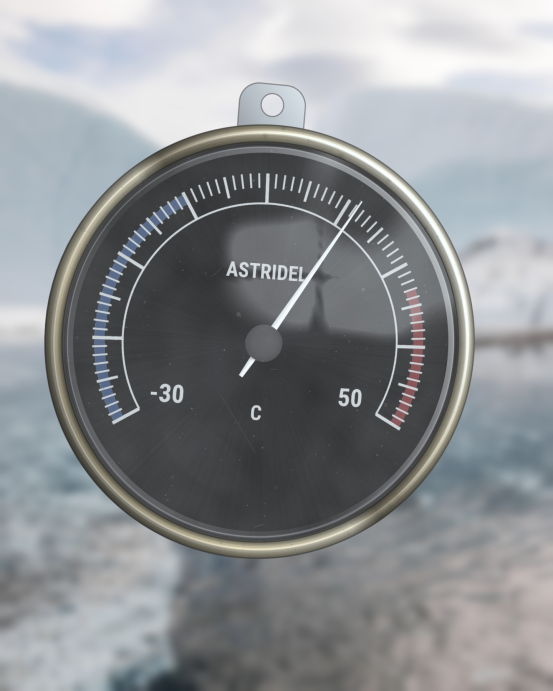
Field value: 21 °C
